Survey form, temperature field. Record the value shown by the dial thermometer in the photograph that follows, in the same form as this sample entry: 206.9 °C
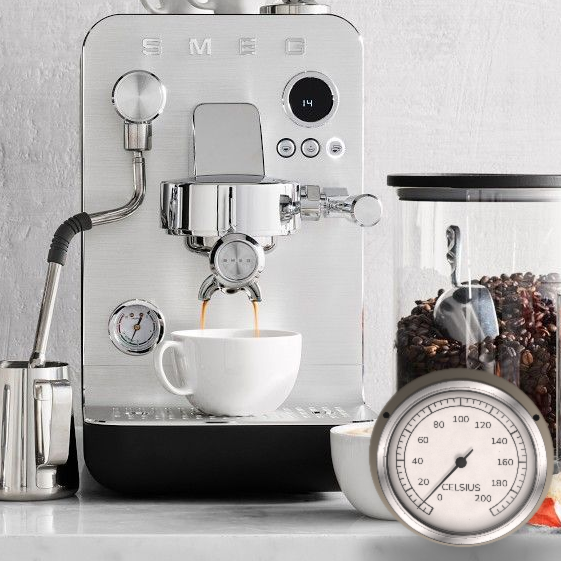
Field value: 8 °C
